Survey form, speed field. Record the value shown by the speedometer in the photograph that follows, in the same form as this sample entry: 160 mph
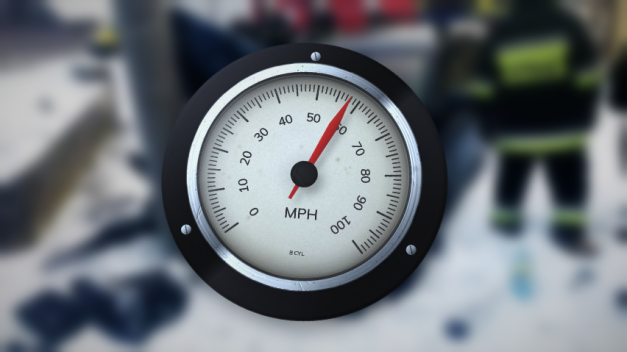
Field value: 58 mph
